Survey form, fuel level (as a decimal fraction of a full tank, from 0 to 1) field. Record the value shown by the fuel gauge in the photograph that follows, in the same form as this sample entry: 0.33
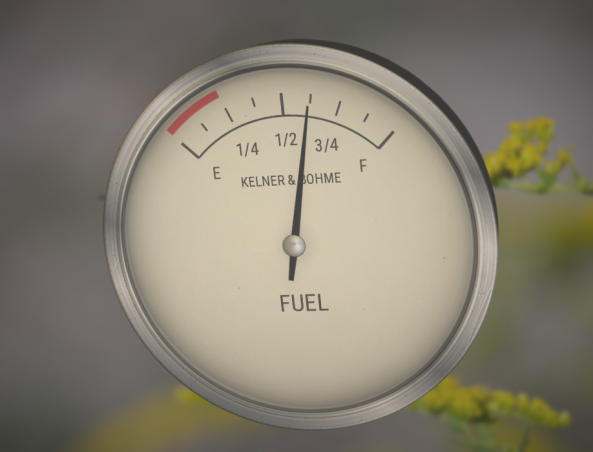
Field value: 0.625
